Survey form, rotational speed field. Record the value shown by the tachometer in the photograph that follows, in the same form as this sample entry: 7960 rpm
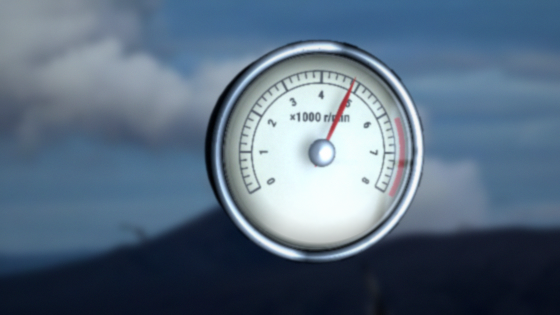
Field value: 4800 rpm
